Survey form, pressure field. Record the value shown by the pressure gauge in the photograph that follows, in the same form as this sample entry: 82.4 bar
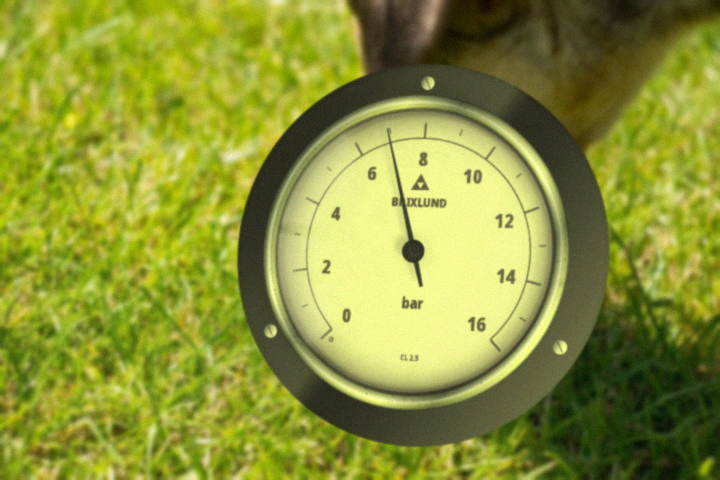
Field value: 7 bar
